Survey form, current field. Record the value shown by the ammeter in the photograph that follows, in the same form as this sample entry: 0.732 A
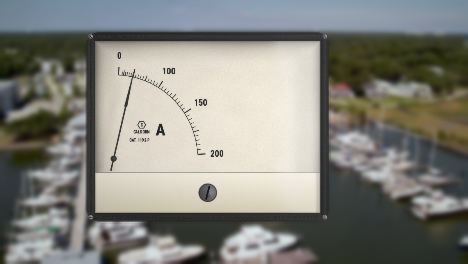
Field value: 50 A
